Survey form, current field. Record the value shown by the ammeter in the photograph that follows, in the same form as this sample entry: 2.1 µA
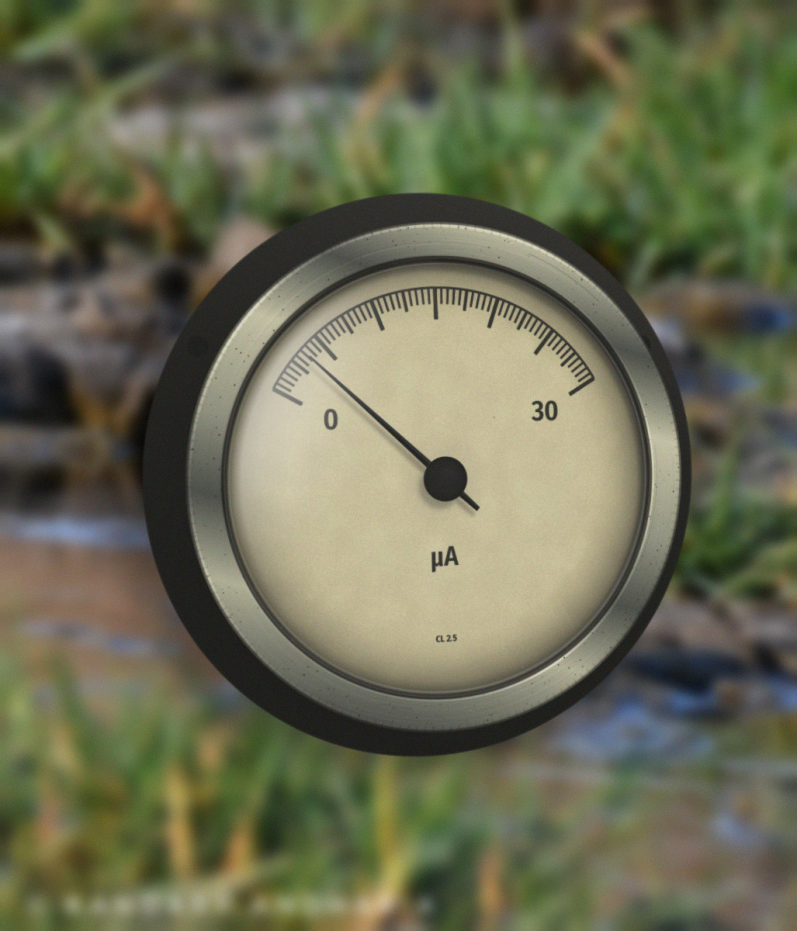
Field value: 3.5 µA
